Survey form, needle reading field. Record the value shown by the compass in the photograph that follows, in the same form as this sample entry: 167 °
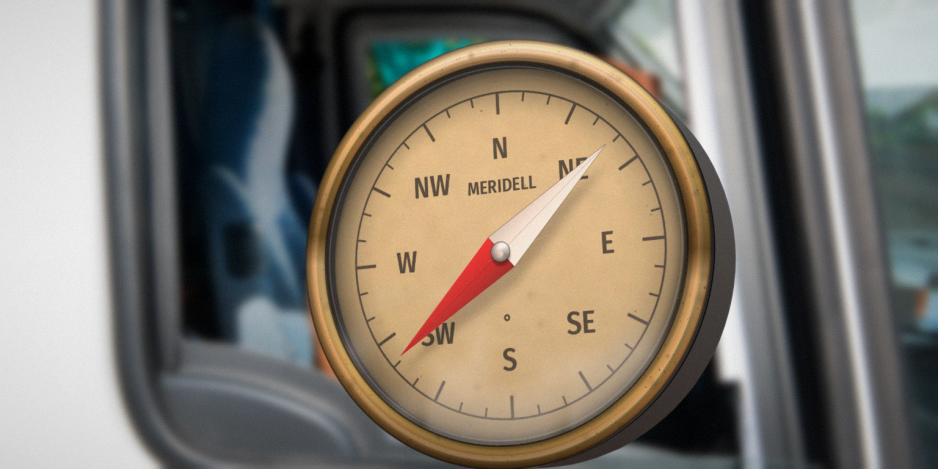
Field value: 230 °
